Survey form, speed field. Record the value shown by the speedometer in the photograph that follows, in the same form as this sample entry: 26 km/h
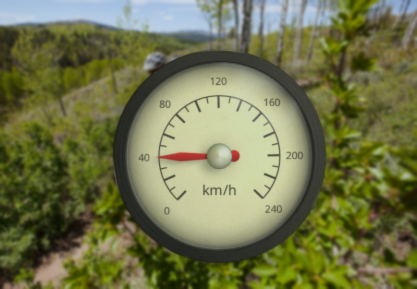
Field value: 40 km/h
